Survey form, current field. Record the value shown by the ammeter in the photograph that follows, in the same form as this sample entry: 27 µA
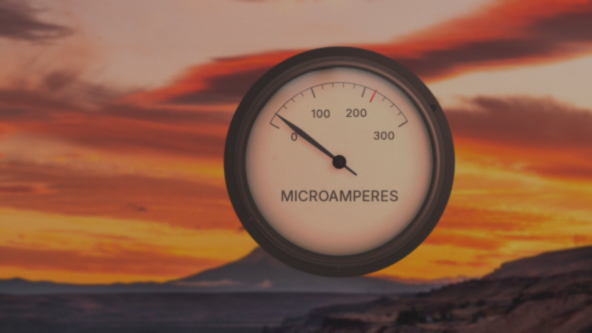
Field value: 20 µA
